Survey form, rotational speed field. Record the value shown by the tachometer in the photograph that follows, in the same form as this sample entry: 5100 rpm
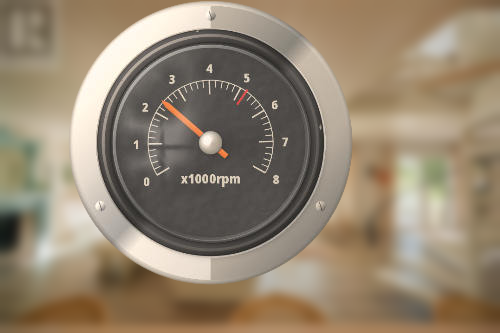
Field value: 2400 rpm
